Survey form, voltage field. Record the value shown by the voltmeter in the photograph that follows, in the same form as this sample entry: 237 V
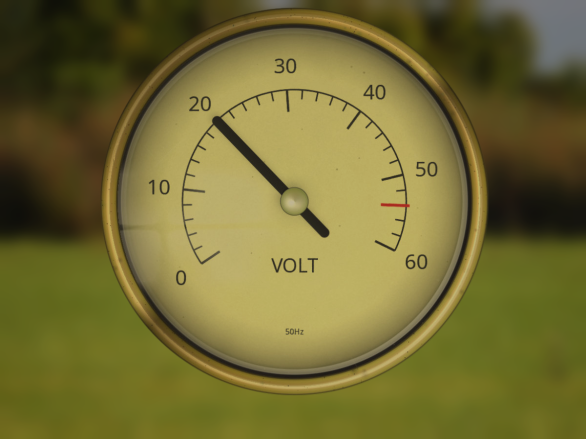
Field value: 20 V
